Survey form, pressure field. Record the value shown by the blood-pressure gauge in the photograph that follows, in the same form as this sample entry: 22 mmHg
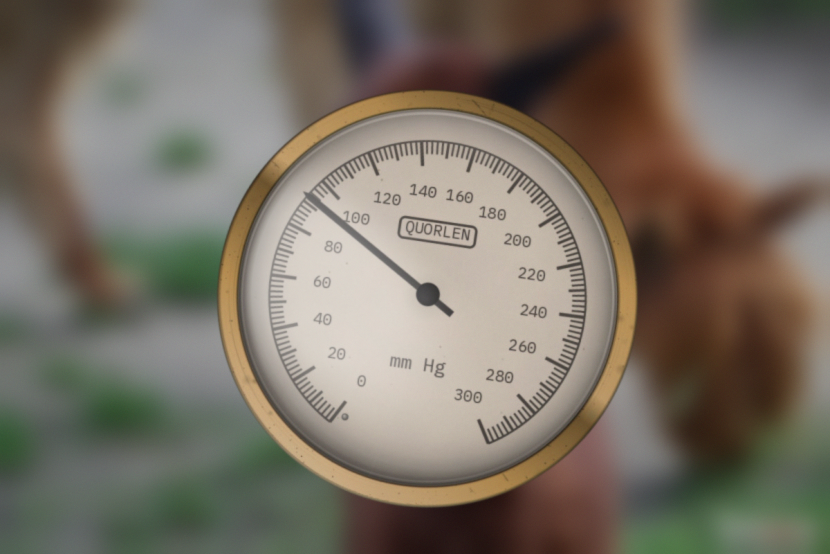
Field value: 92 mmHg
